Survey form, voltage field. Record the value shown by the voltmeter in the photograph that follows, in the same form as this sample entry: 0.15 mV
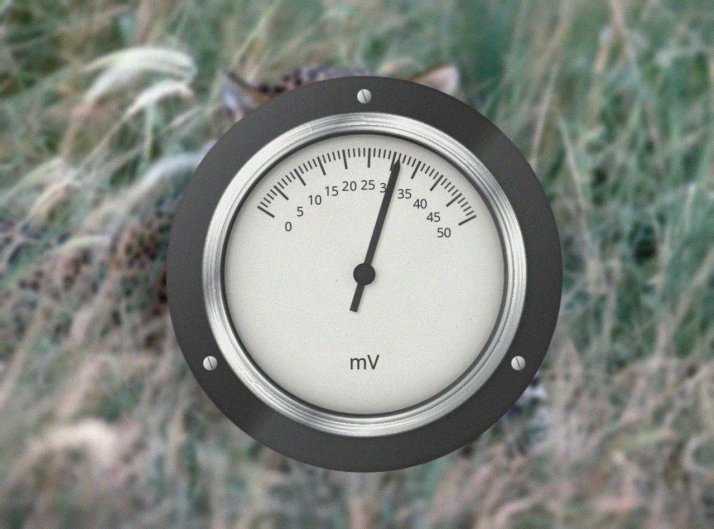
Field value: 31 mV
